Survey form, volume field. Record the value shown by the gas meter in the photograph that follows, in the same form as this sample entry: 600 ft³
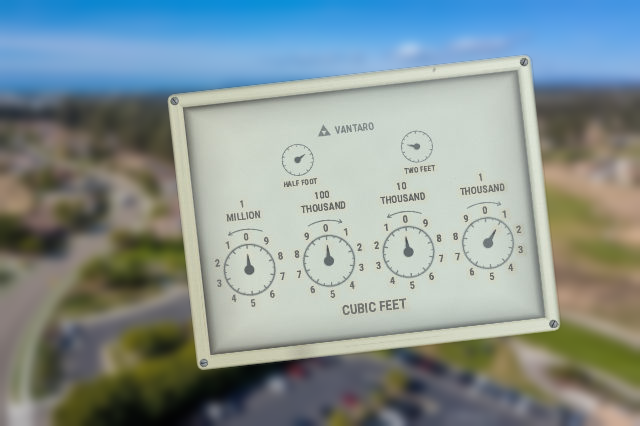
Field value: 100 ft³
